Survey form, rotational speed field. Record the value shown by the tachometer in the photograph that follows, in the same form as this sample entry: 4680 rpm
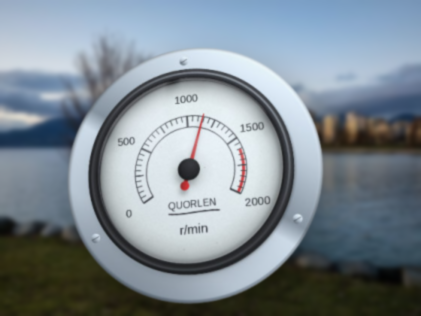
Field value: 1150 rpm
